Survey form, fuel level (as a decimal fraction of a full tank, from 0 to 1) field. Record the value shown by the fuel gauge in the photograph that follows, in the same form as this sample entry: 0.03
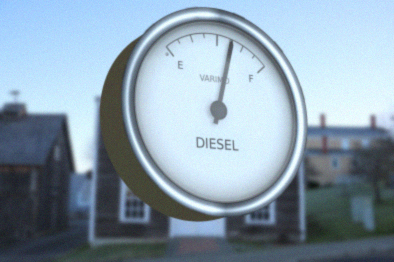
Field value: 0.625
